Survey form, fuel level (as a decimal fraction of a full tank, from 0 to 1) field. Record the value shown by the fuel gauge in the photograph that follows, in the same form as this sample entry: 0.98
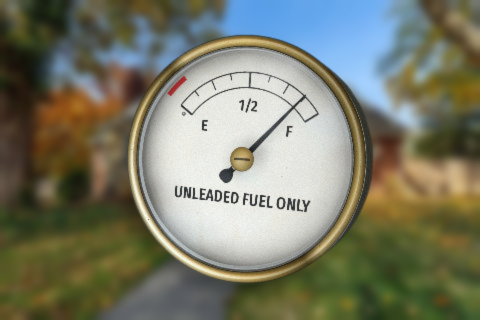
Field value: 0.875
